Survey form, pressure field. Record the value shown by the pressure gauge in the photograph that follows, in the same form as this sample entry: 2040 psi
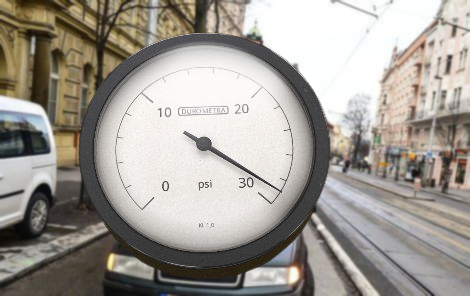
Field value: 29 psi
